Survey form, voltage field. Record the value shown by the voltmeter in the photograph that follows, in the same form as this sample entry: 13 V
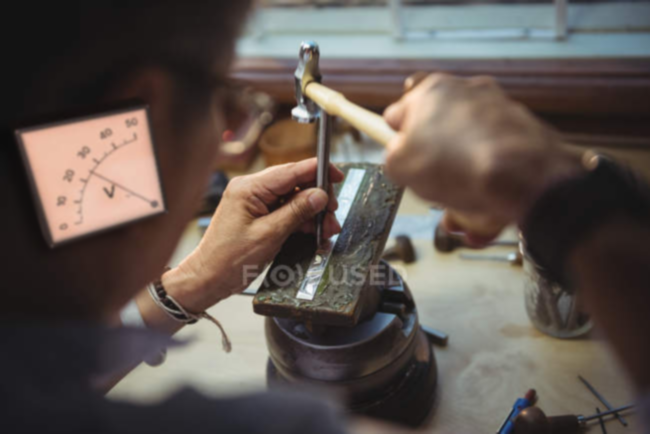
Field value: 25 V
